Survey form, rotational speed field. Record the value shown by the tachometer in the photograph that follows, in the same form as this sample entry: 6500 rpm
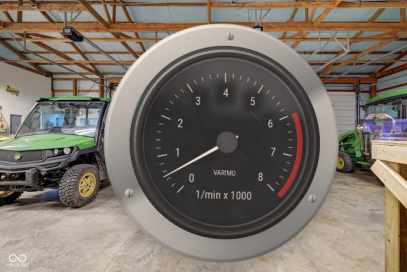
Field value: 500 rpm
